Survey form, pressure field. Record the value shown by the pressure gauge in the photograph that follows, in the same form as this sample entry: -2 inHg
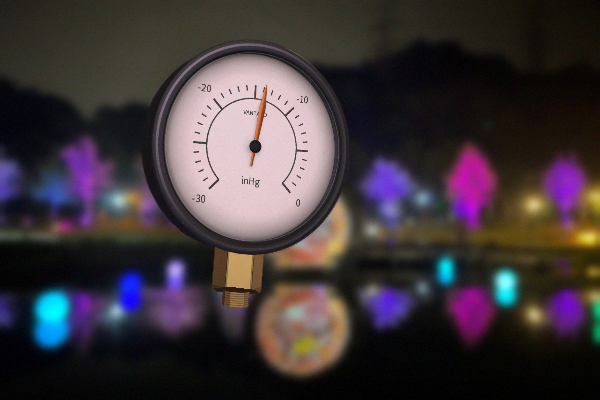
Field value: -14 inHg
